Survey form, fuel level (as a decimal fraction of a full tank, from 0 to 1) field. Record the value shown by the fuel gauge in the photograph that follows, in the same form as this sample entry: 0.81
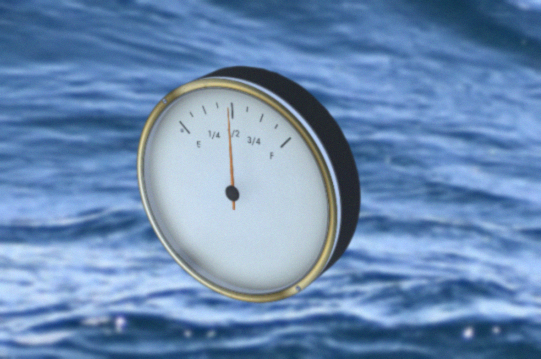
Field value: 0.5
